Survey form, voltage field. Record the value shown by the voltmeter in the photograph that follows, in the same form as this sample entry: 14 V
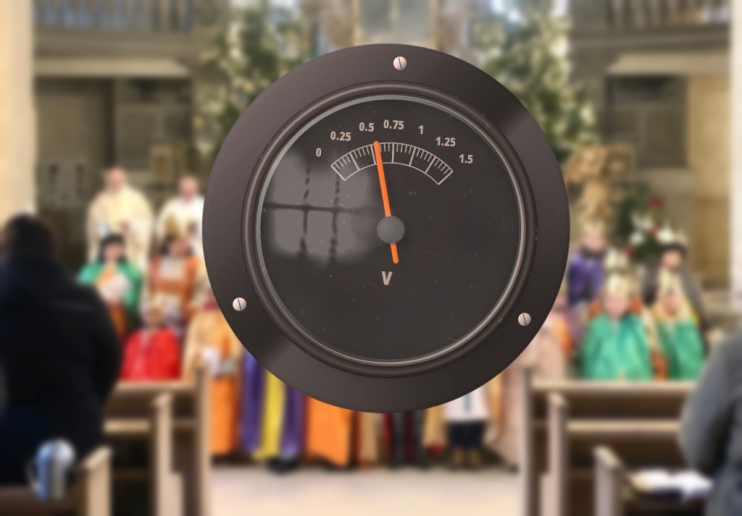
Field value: 0.55 V
